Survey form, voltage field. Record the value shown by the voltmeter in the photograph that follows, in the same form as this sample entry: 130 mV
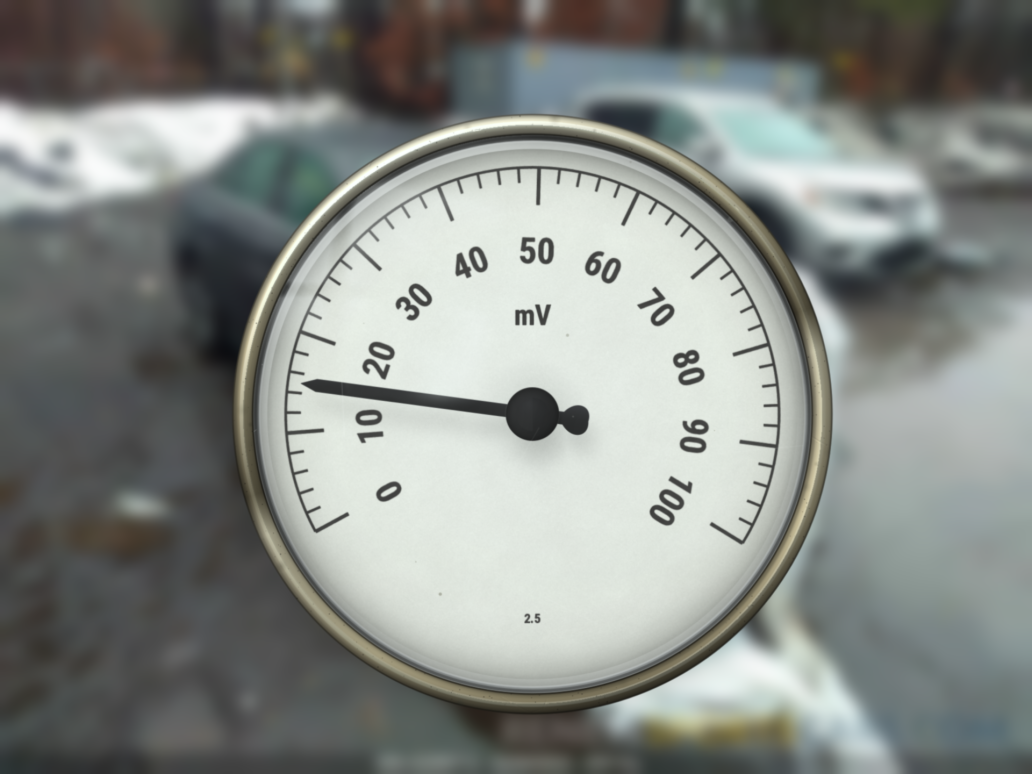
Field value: 15 mV
